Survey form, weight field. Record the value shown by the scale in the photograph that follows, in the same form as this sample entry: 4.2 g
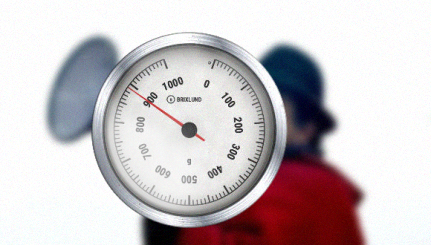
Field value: 890 g
